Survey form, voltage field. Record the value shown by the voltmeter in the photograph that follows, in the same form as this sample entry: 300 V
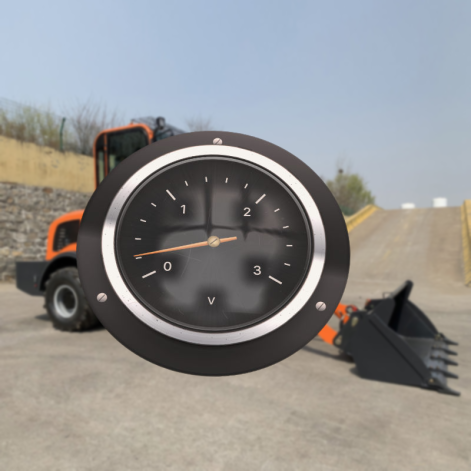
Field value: 0.2 V
